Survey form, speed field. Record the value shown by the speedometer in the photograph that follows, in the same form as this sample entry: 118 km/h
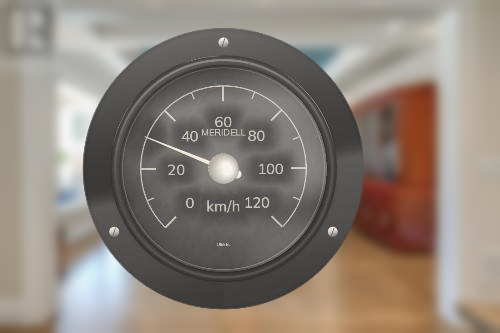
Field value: 30 km/h
